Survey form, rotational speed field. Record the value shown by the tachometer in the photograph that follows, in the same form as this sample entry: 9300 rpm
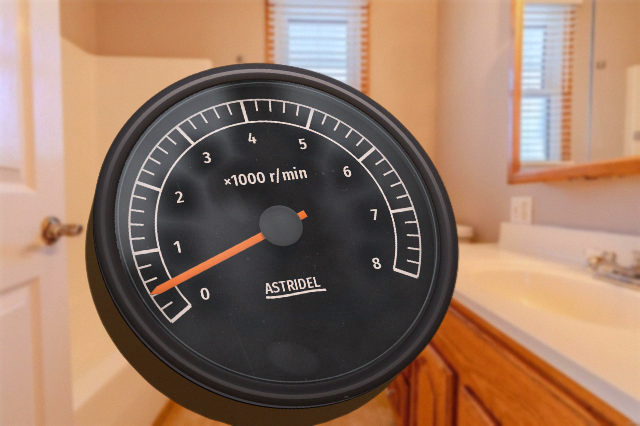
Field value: 400 rpm
